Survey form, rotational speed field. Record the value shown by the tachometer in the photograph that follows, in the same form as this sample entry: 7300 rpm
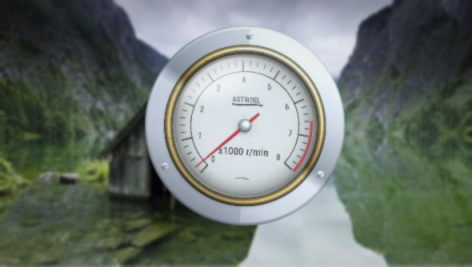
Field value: 200 rpm
